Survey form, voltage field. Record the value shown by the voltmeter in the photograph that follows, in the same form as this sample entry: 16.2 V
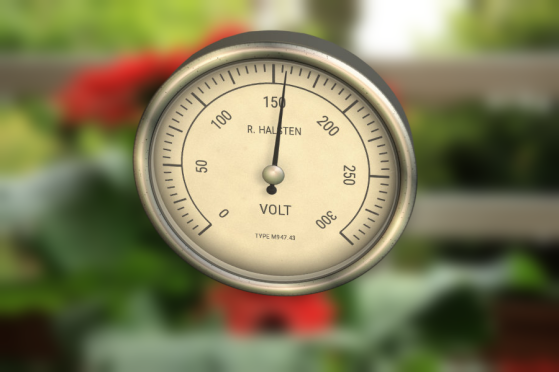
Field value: 157.5 V
